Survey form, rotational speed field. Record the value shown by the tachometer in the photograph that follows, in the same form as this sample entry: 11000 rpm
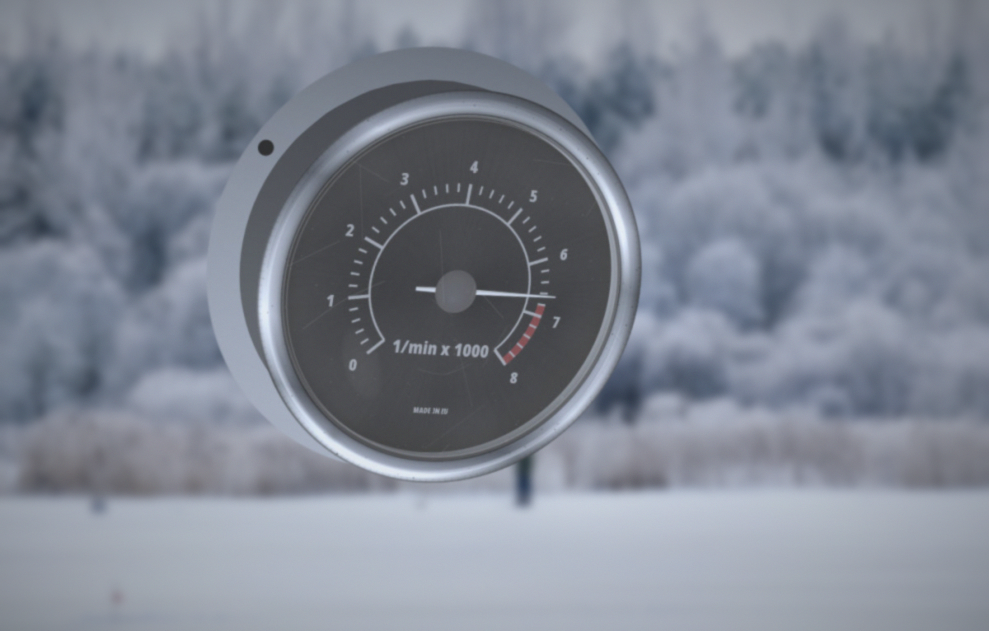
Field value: 6600 rpm
